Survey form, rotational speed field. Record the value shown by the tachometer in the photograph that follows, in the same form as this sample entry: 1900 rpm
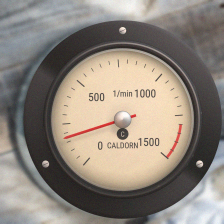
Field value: 175 rpm
